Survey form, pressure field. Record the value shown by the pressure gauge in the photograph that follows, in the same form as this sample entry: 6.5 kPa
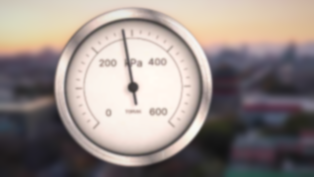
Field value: 280 kPa
